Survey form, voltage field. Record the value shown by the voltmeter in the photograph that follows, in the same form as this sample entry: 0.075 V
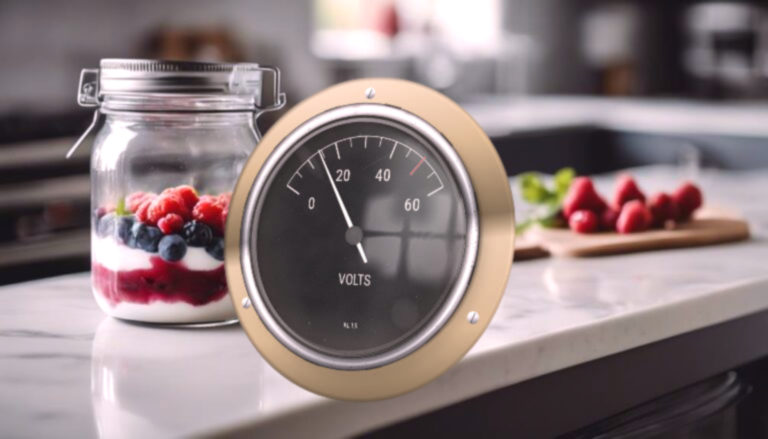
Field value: 15 V
